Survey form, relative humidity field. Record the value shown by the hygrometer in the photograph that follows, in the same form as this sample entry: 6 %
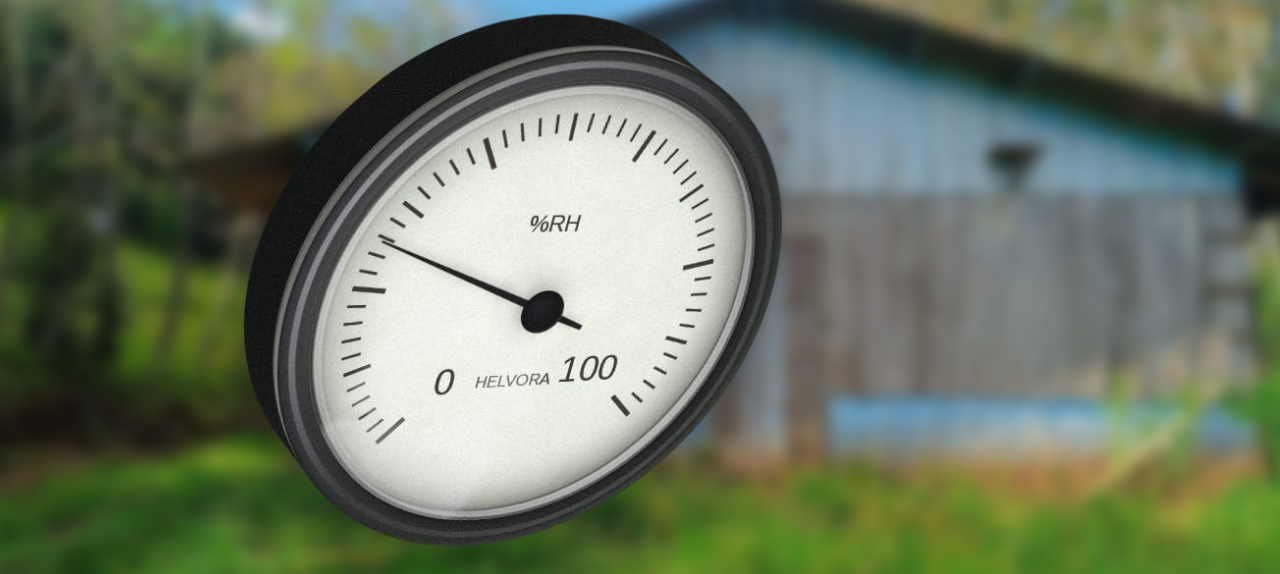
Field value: 26 %
